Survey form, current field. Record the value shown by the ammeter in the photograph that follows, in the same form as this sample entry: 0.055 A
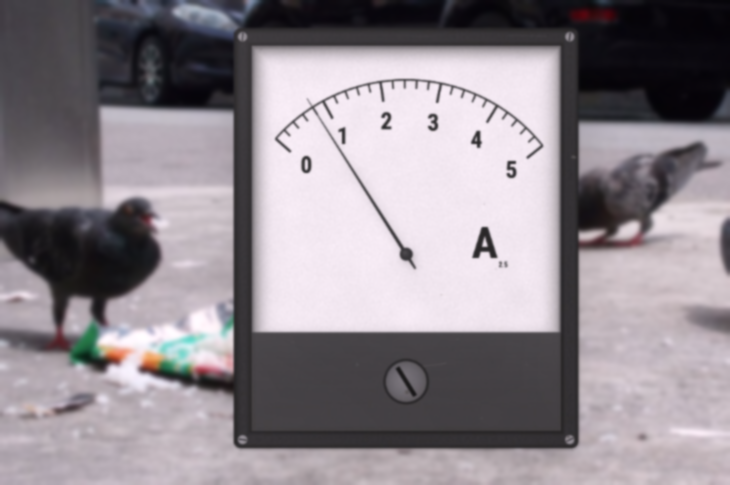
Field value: 0.8 A
